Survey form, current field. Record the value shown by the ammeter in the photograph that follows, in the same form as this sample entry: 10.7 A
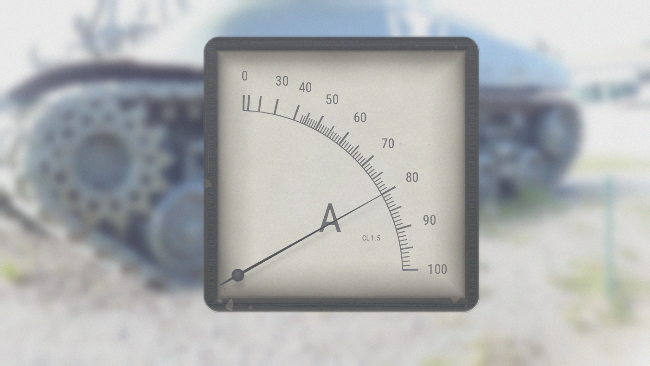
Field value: 80 A
